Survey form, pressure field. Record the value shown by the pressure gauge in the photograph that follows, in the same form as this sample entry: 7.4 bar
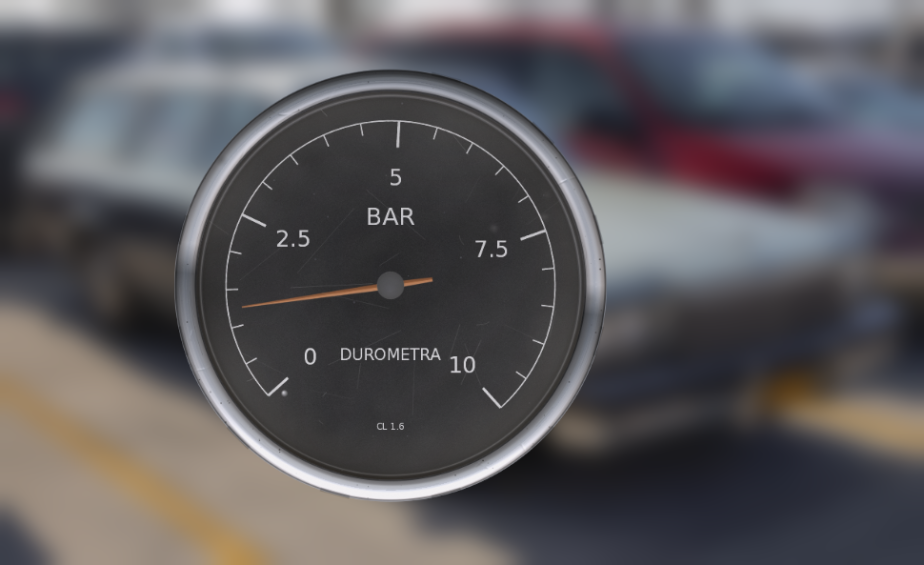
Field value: 1.25 bar
